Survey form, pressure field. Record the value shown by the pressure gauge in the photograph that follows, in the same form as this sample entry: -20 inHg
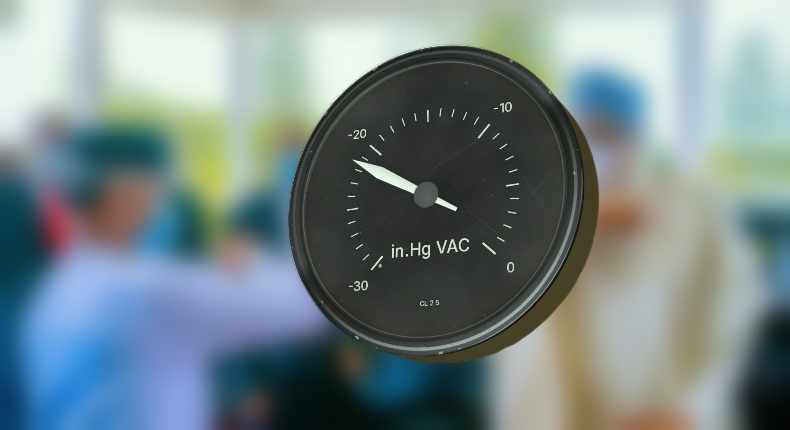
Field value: -21.5 inHg
